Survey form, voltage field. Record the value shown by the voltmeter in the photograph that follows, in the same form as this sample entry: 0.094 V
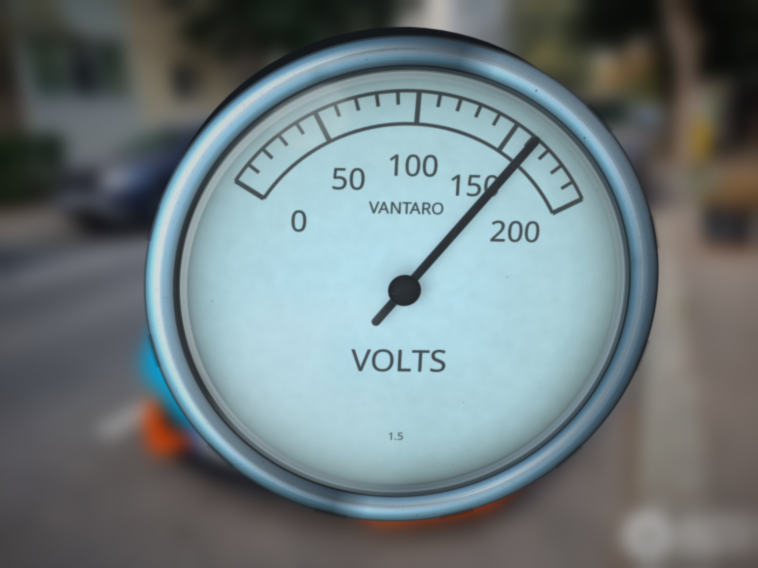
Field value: 160 V
